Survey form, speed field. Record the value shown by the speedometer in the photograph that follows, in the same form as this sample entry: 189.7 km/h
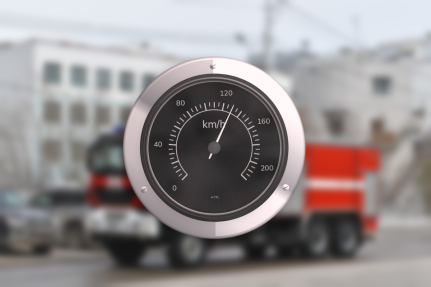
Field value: 130 km/h
